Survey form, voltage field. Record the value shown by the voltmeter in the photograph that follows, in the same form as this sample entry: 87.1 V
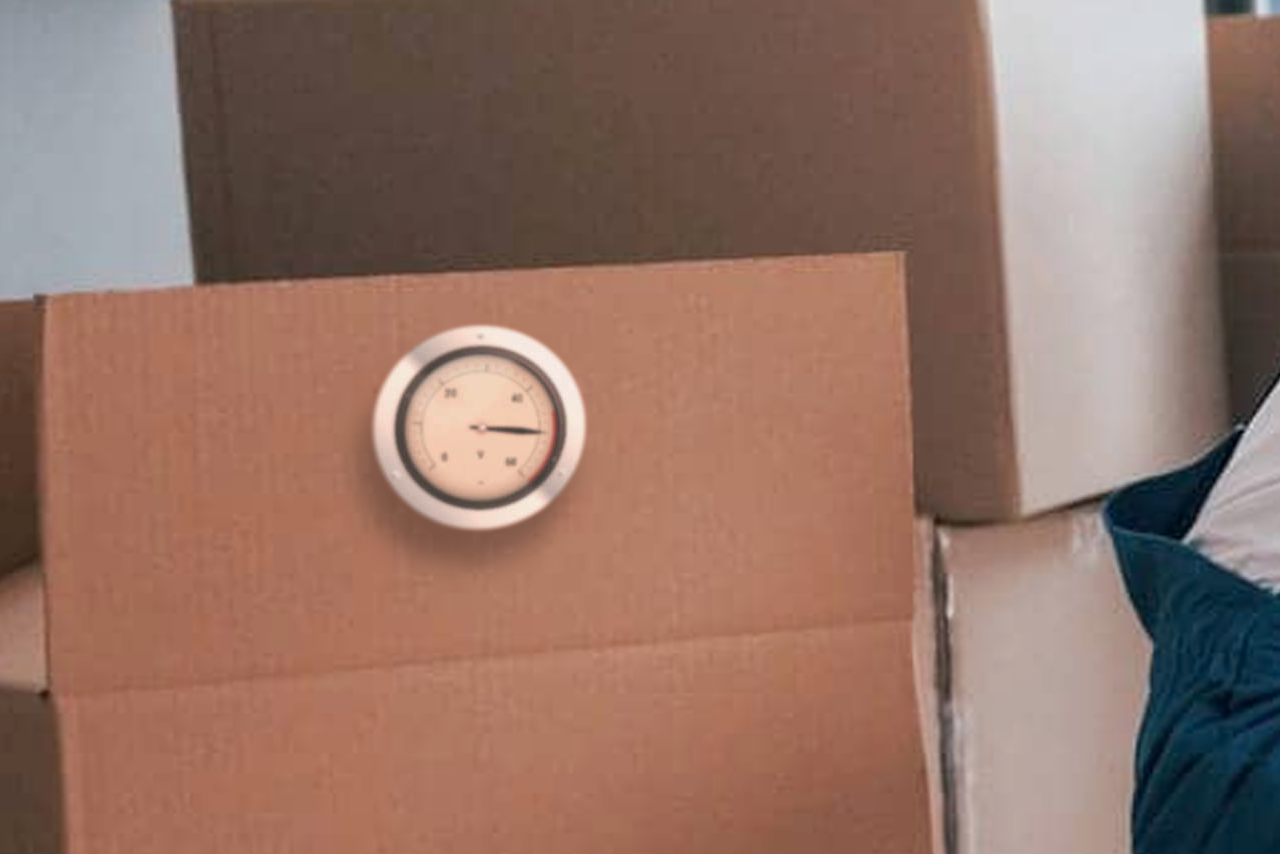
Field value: 50 V
